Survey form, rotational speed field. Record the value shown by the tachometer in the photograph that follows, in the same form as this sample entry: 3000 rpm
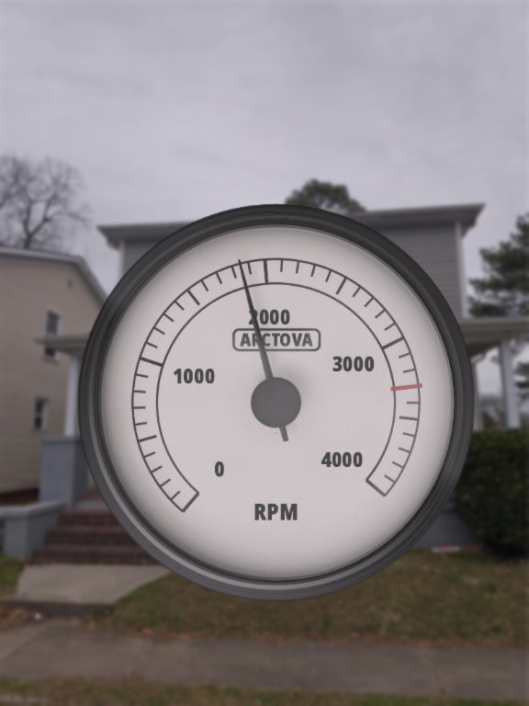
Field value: 1850 rpm
